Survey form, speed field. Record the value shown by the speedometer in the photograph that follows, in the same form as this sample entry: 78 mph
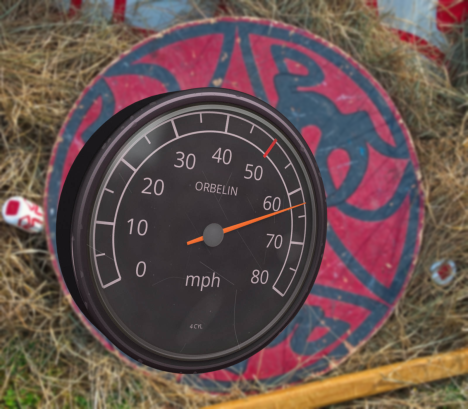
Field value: 62.5 mph
